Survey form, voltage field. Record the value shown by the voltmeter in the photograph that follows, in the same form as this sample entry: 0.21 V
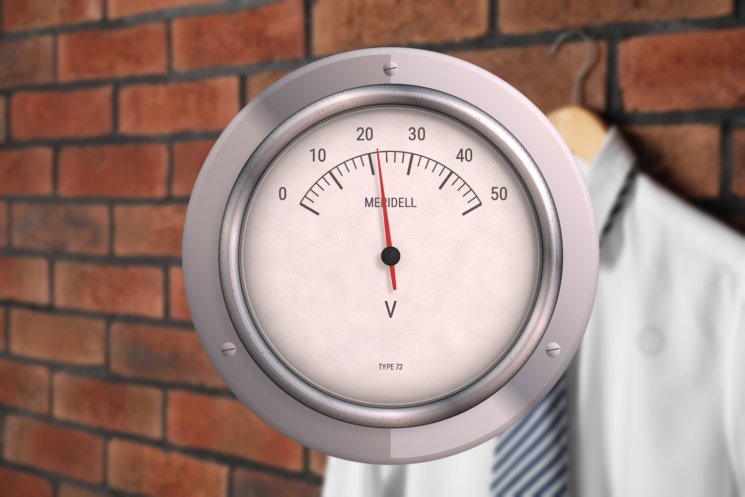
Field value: 22 V
